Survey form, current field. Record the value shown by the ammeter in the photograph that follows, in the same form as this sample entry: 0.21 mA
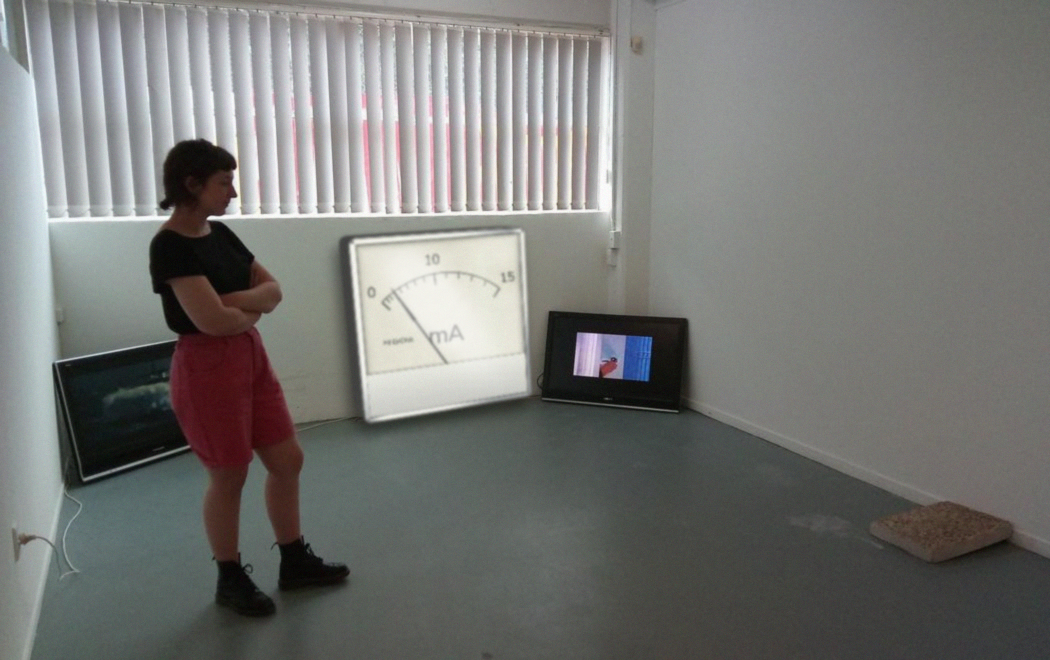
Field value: 5 mA
